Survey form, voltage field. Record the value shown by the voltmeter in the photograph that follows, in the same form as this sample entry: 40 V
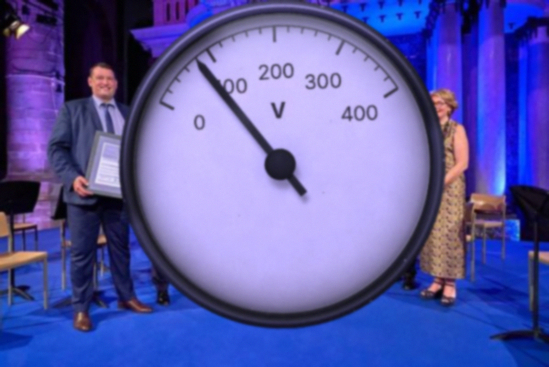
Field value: 80 V
